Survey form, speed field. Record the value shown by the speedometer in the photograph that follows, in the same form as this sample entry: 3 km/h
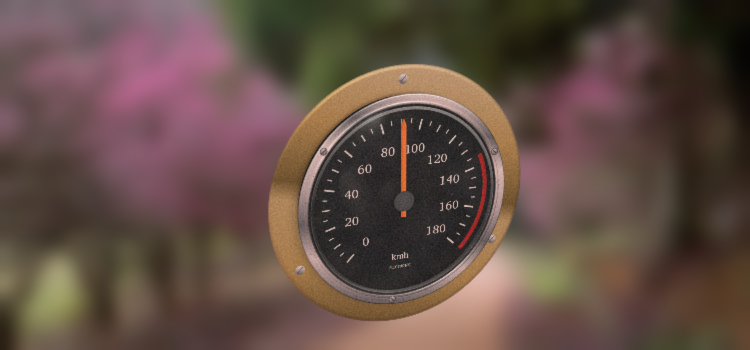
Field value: 90 km/h
